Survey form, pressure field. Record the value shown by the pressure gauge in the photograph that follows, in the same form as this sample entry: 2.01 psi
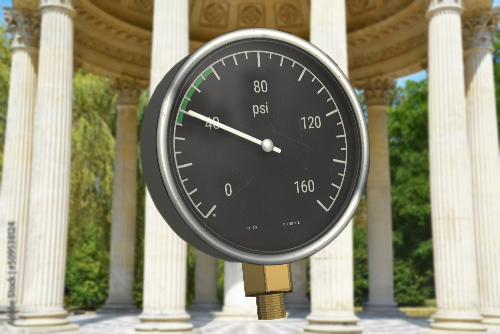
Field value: 40 psi
